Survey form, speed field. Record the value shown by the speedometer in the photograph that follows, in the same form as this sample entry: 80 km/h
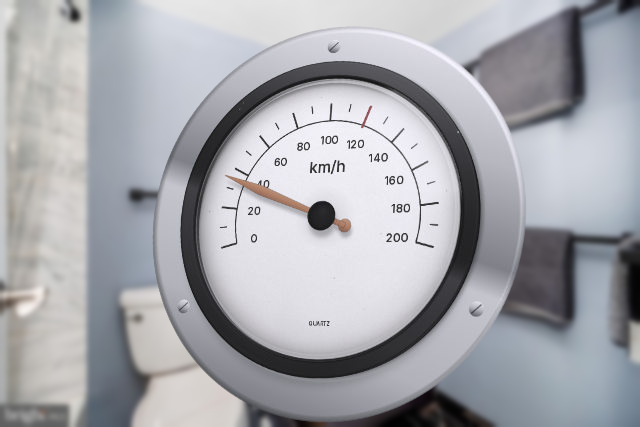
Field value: 35 km/h
